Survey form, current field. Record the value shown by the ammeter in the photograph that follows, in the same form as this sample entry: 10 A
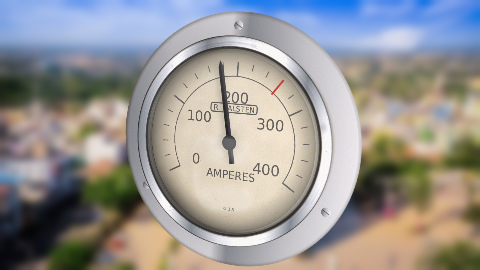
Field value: 180 A
